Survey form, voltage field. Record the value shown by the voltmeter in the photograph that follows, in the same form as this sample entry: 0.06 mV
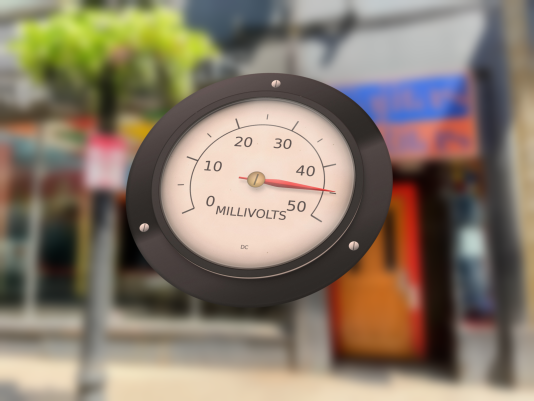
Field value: 45 mV
